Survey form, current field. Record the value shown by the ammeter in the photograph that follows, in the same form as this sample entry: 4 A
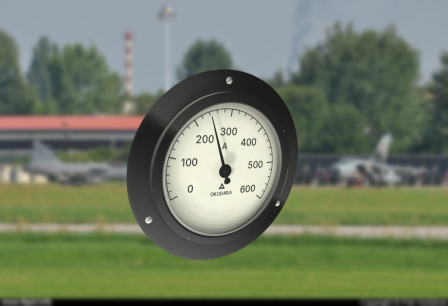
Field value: 240 A
